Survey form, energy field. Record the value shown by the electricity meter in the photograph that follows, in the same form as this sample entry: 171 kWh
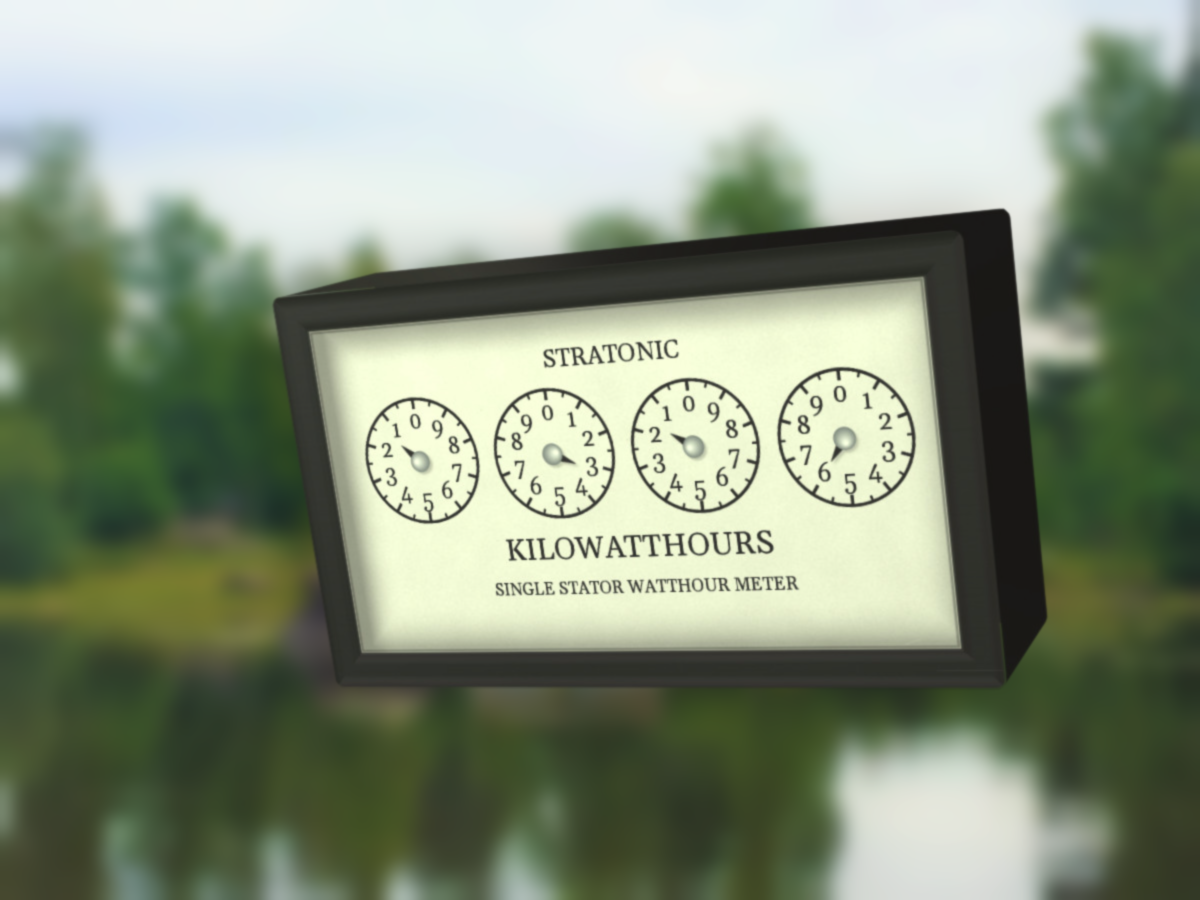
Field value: 1316 kWh
